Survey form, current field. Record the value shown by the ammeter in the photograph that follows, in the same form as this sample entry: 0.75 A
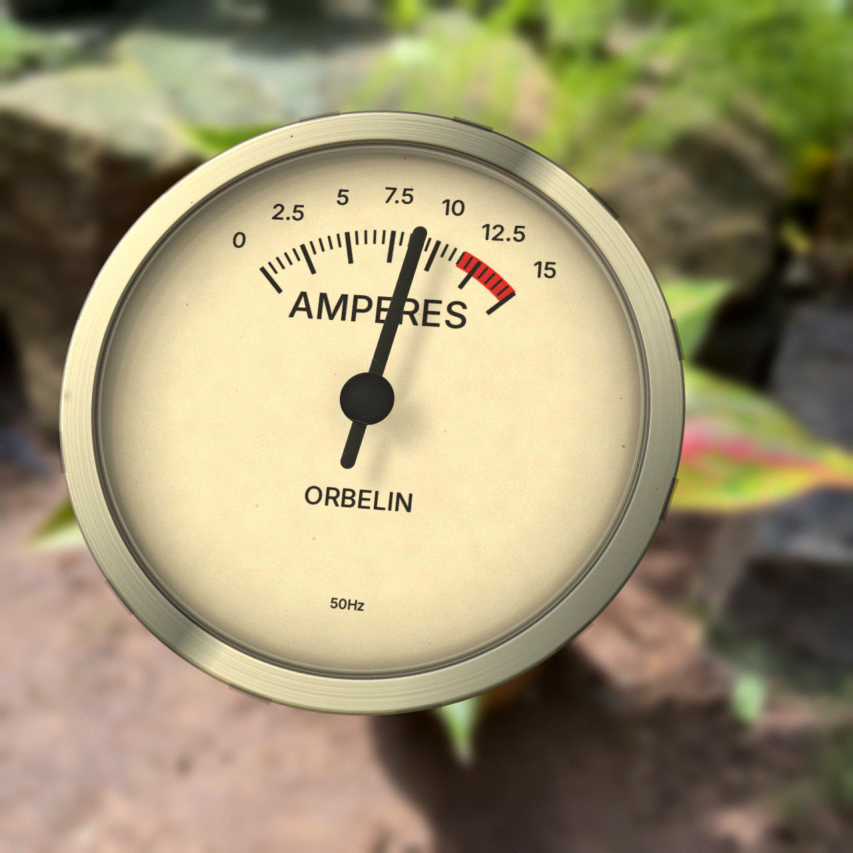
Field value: 9 A
